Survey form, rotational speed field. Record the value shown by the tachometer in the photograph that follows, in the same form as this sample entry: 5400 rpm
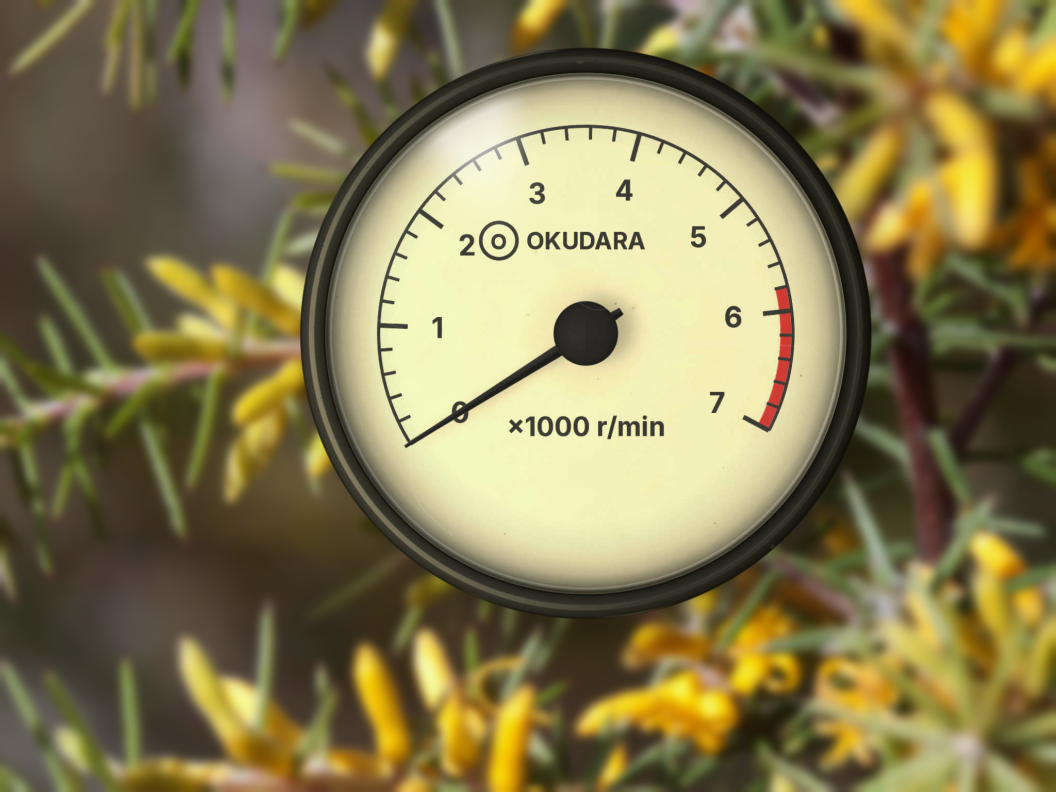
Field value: 0 rpm
